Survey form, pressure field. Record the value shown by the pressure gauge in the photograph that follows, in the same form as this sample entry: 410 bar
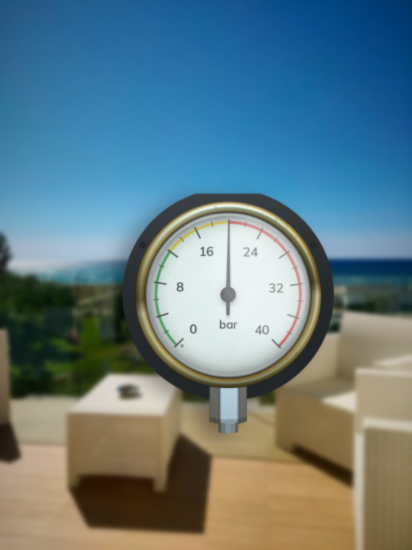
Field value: 20 bar
